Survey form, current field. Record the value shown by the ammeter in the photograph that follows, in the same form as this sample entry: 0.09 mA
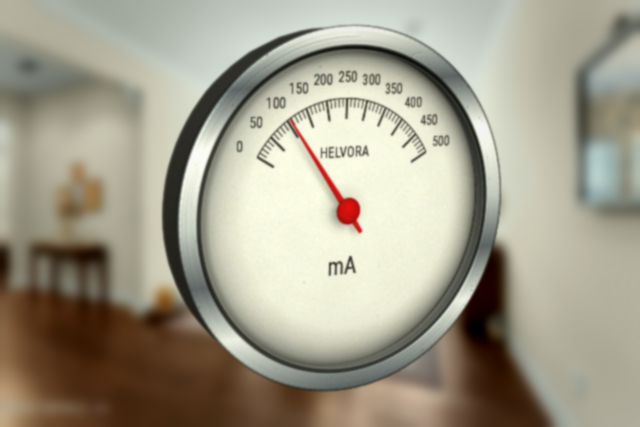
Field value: 100 mA
